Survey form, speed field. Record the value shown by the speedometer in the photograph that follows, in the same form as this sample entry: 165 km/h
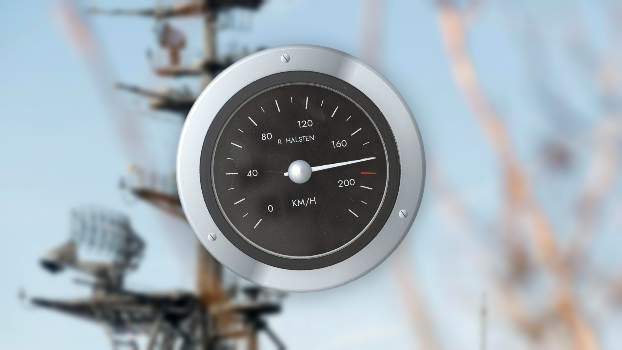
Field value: 180 km/h
